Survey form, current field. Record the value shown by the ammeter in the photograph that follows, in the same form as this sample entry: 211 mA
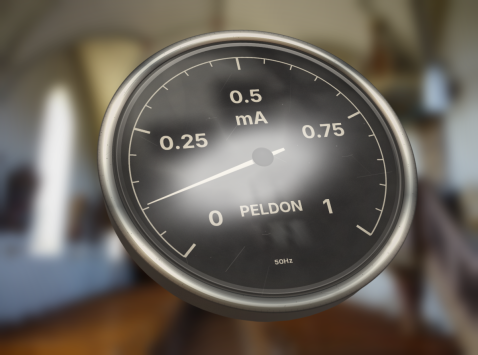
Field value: 0.1 mA
